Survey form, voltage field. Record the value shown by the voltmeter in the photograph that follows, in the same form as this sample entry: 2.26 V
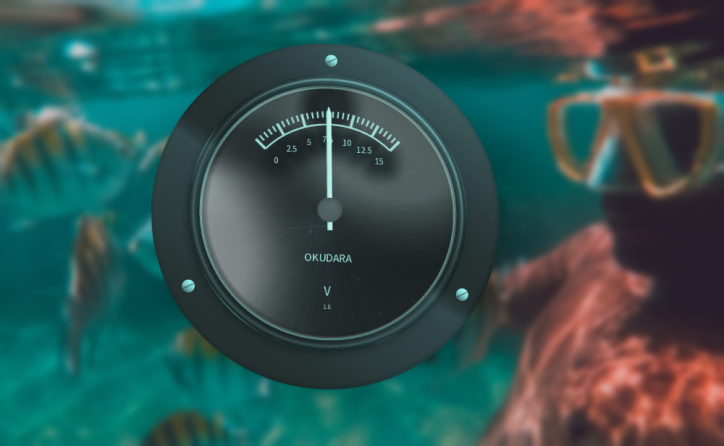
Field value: 7.5 V
